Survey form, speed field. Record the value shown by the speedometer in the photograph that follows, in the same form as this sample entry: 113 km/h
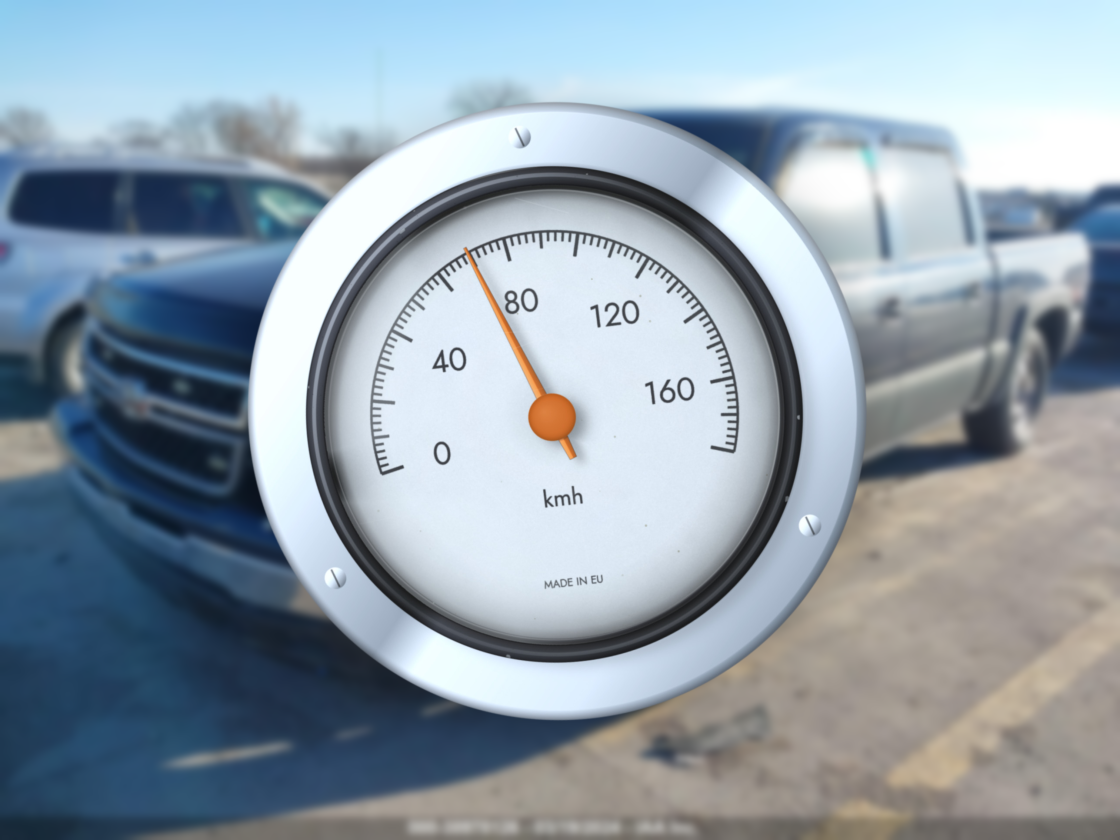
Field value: 70 km/h
